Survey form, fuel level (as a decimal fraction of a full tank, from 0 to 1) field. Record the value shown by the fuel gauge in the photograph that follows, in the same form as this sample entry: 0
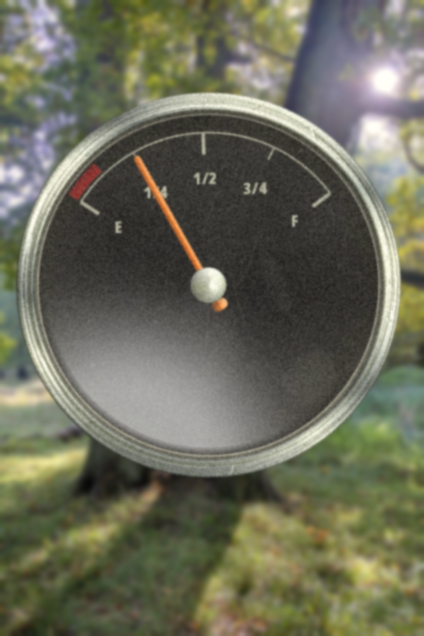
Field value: 0.25
